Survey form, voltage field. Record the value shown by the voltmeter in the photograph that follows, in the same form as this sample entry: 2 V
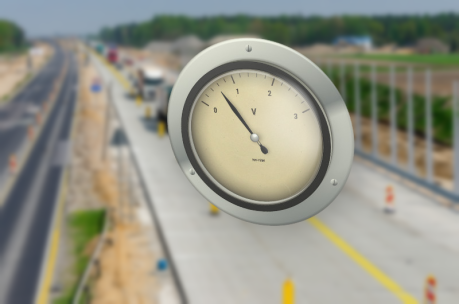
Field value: 0.6 V
